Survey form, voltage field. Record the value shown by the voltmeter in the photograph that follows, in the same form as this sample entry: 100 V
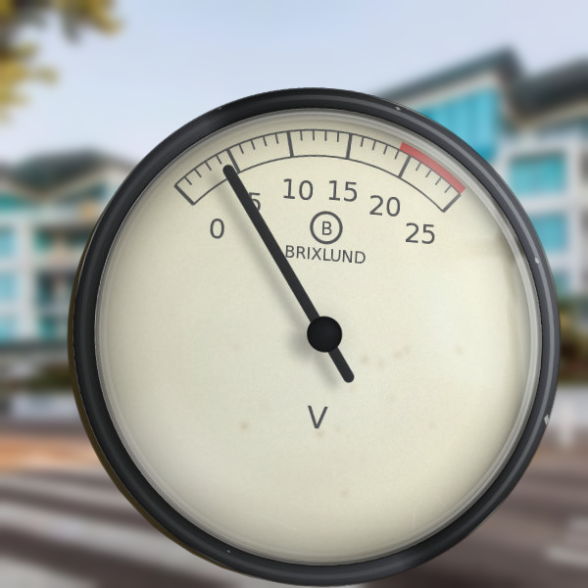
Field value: 4 V
